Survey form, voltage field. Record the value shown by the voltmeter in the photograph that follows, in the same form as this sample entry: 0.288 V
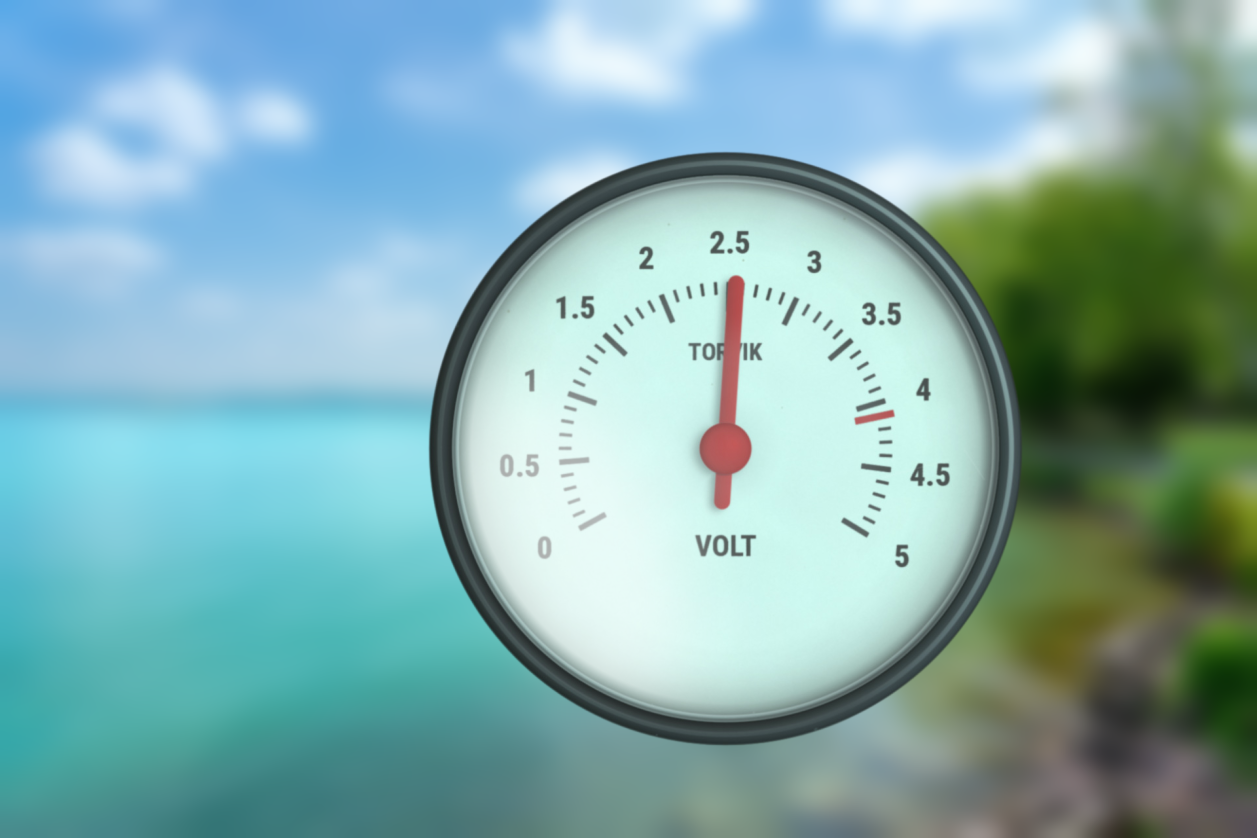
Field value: 2.55 V
